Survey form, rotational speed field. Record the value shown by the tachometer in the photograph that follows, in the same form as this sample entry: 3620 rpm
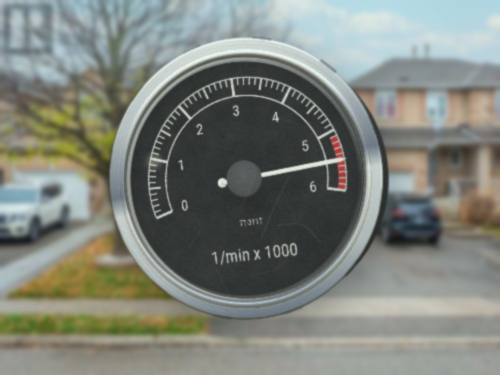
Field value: 5500 rpm
